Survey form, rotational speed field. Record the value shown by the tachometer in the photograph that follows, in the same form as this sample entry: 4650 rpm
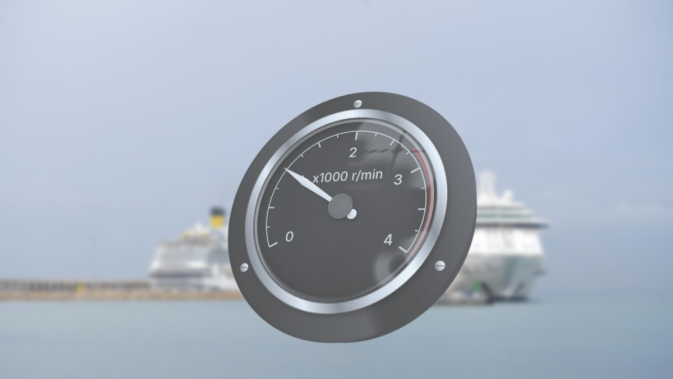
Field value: 1000 rpm
